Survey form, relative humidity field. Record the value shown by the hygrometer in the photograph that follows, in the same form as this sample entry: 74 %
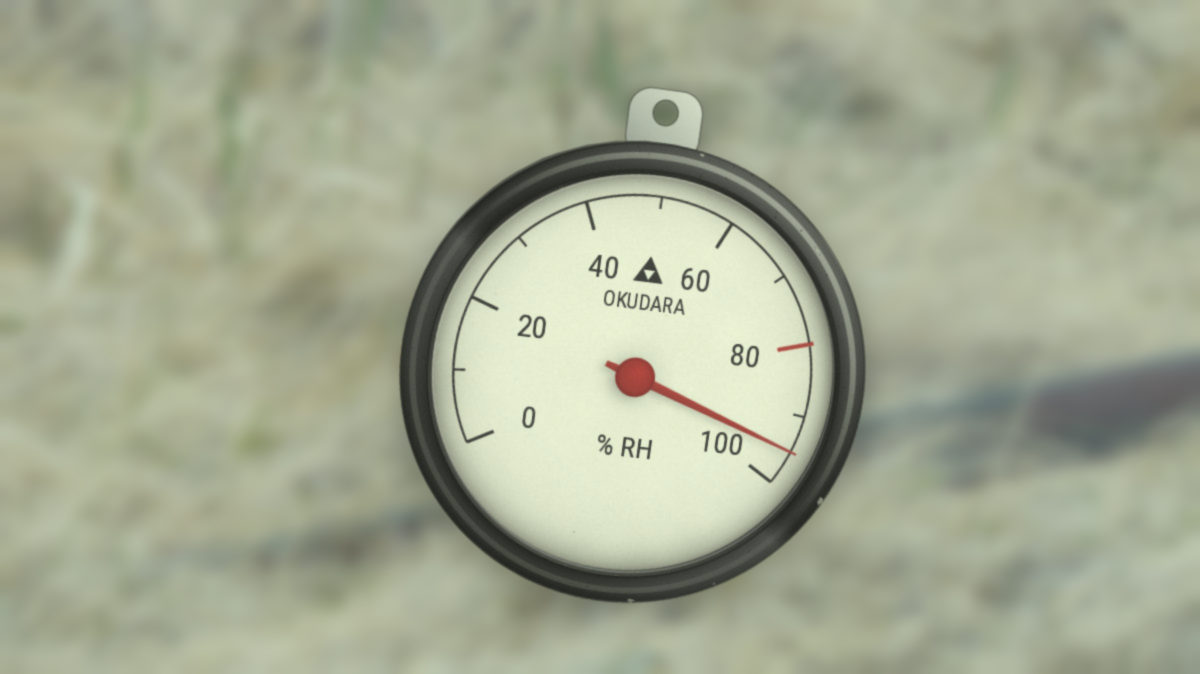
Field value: 95 %
